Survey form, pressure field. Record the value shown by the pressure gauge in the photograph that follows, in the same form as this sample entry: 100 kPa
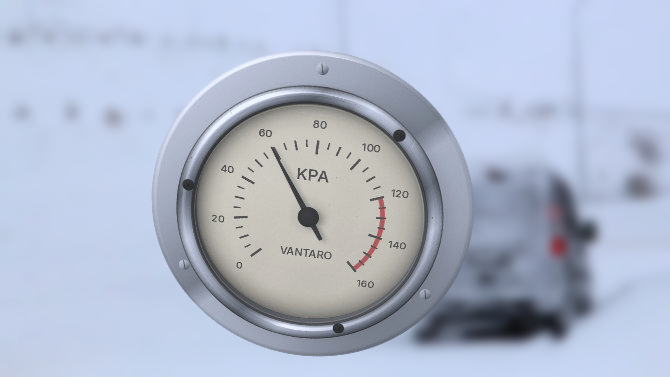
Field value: 60 kPa
